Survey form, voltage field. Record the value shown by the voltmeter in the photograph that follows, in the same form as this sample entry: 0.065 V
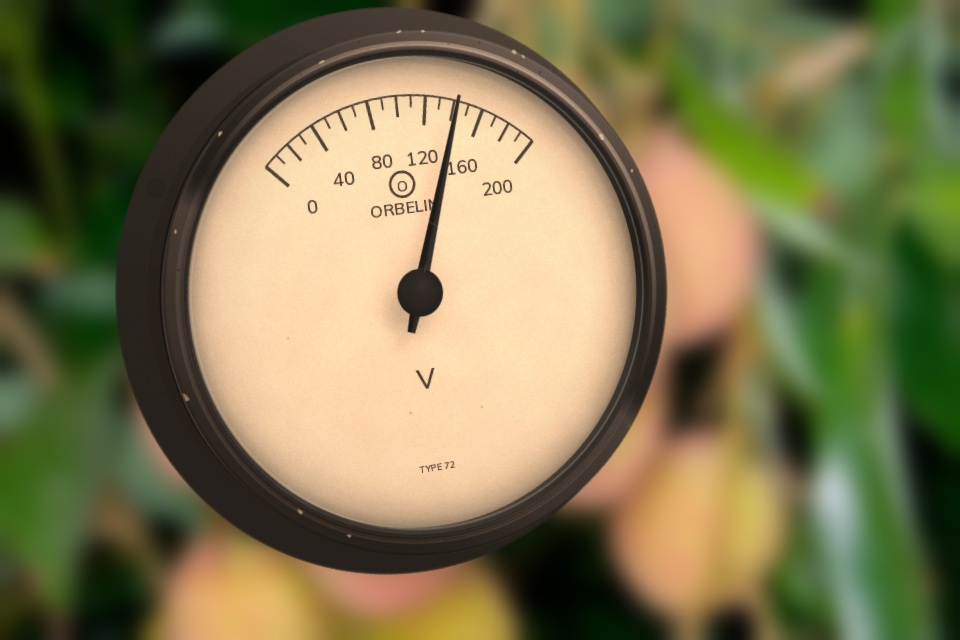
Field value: 140 V
